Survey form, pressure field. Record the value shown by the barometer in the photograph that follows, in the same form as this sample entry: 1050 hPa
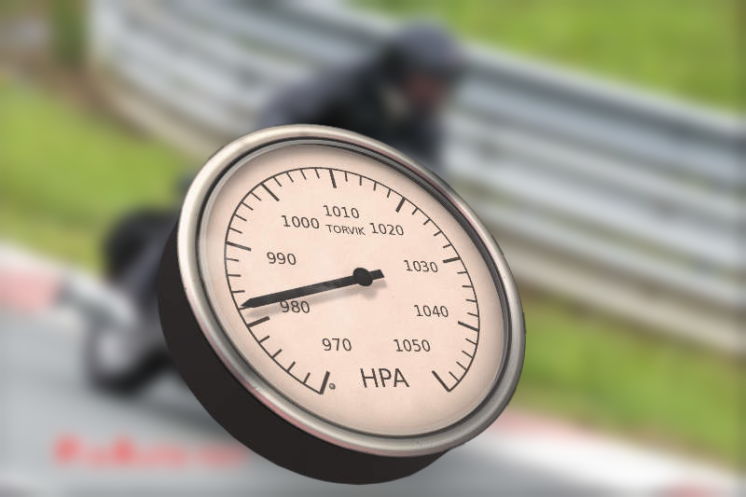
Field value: 982 hPa
